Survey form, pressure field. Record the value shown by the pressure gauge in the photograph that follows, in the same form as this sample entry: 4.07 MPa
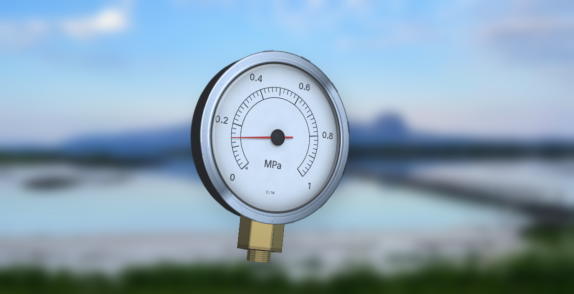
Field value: 0.14 MPa
